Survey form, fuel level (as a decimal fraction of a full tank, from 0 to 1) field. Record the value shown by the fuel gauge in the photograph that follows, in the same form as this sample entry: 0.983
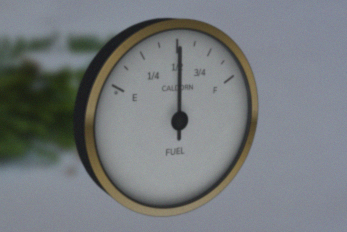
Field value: 0.5
